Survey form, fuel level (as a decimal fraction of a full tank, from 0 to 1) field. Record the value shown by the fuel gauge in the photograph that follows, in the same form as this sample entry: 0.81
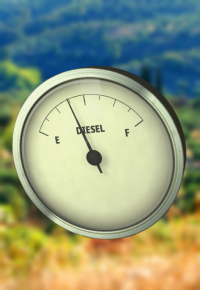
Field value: 0.375
